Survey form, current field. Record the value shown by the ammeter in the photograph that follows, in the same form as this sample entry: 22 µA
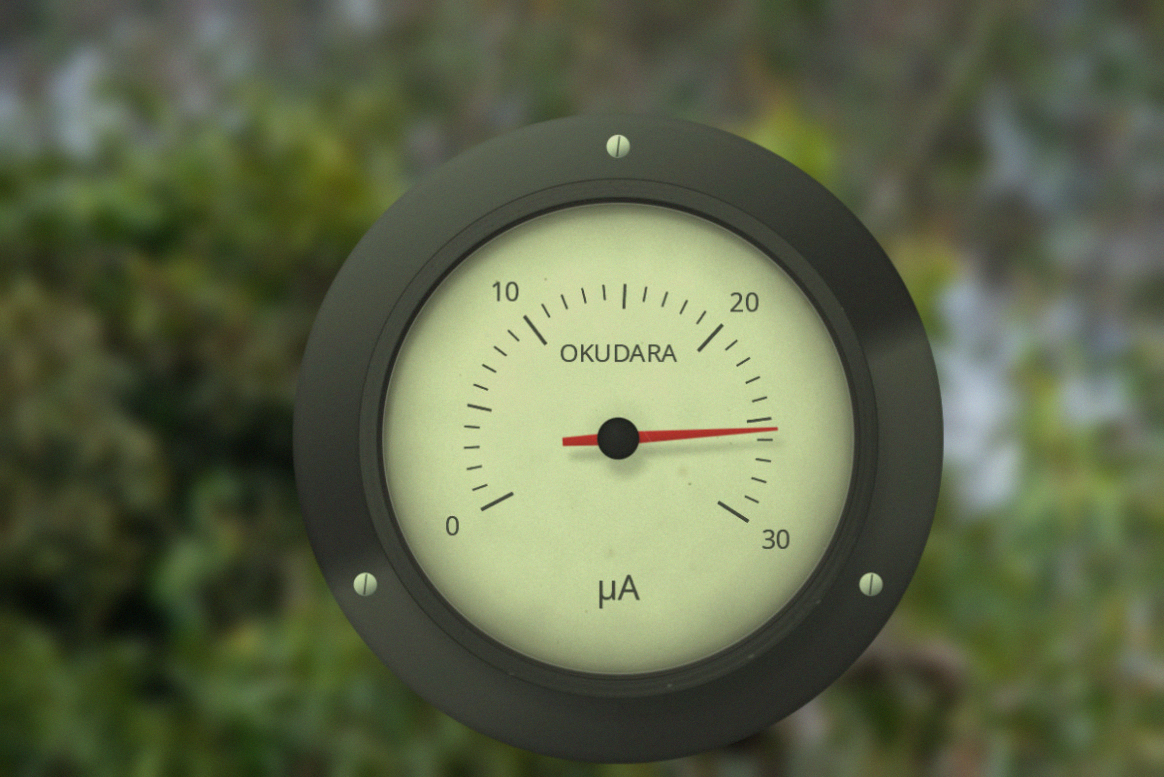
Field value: 25.5 µA
